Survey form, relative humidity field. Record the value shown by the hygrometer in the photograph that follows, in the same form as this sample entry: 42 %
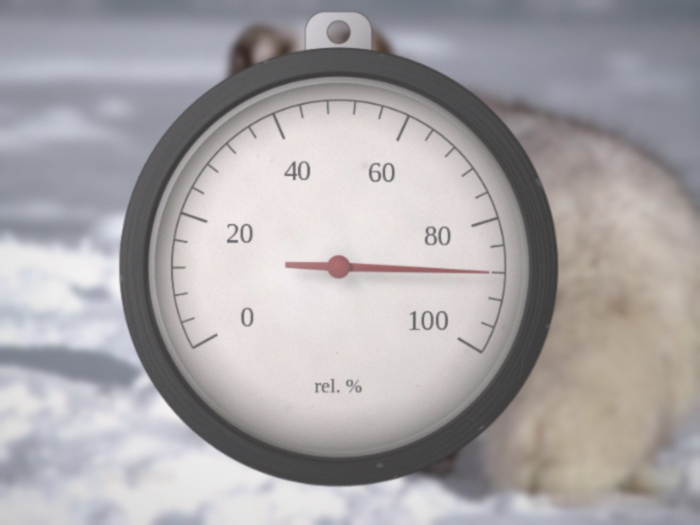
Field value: 88 %
